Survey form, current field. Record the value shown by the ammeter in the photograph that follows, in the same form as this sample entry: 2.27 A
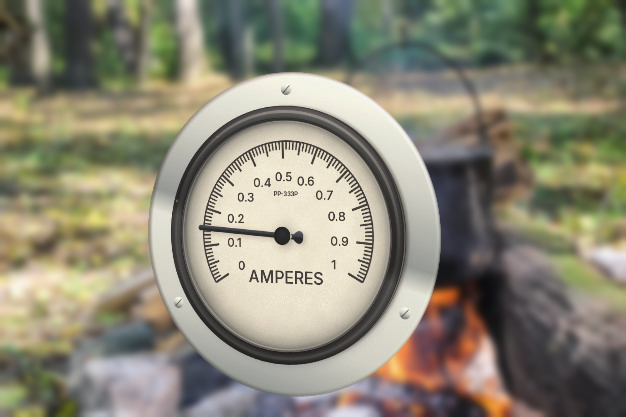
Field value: 0.15 A
